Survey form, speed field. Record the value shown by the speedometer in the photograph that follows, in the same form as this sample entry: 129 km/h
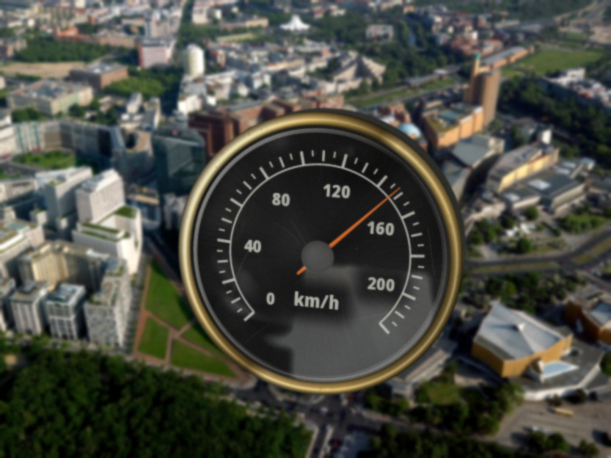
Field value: 147.5 km/h
